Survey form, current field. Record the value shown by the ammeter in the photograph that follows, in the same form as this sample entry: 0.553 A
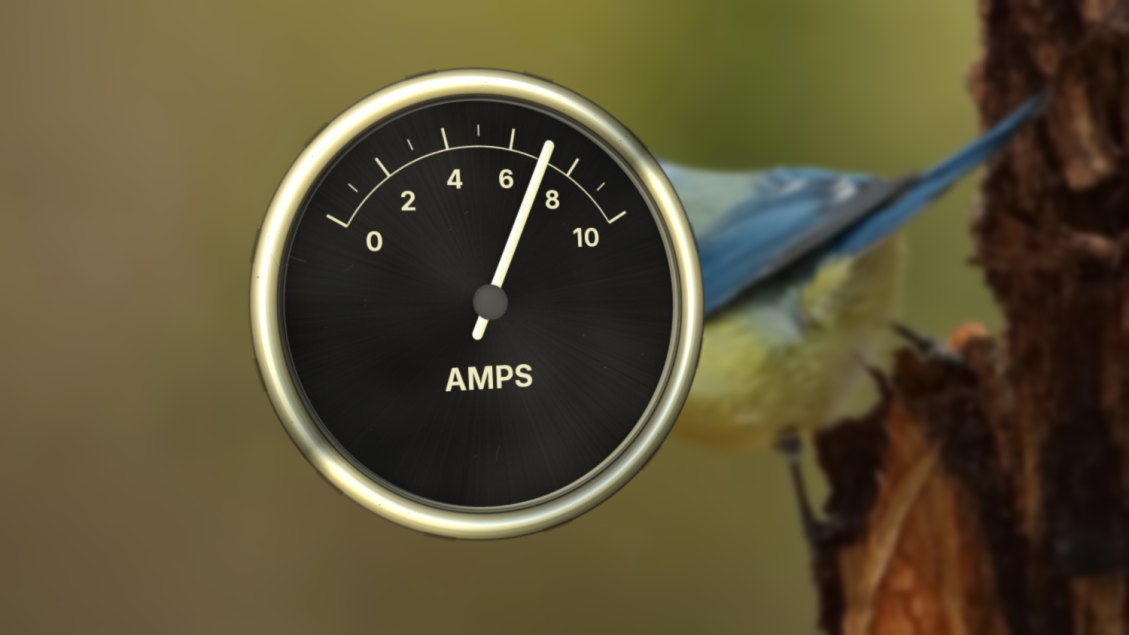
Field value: 7 A
